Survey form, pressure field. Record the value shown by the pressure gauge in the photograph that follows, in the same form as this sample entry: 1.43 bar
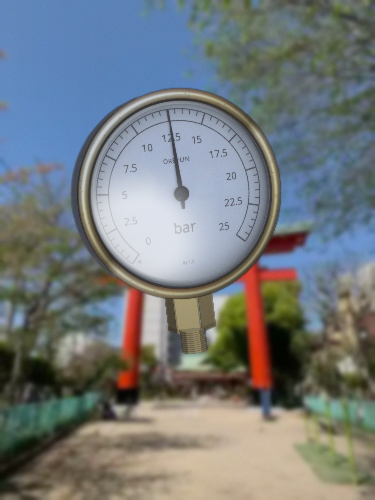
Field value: 12.5 bar
